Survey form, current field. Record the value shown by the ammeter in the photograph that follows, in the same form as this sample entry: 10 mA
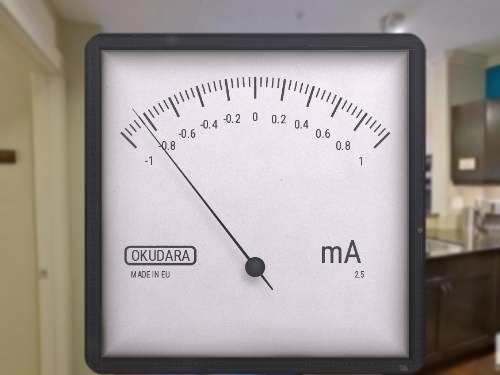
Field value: -0.84 mA
